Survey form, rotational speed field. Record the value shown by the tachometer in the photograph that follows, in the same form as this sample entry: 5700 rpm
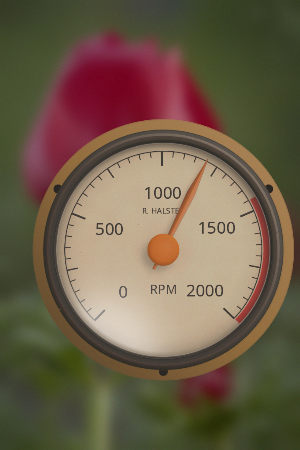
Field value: 1200 rpm
